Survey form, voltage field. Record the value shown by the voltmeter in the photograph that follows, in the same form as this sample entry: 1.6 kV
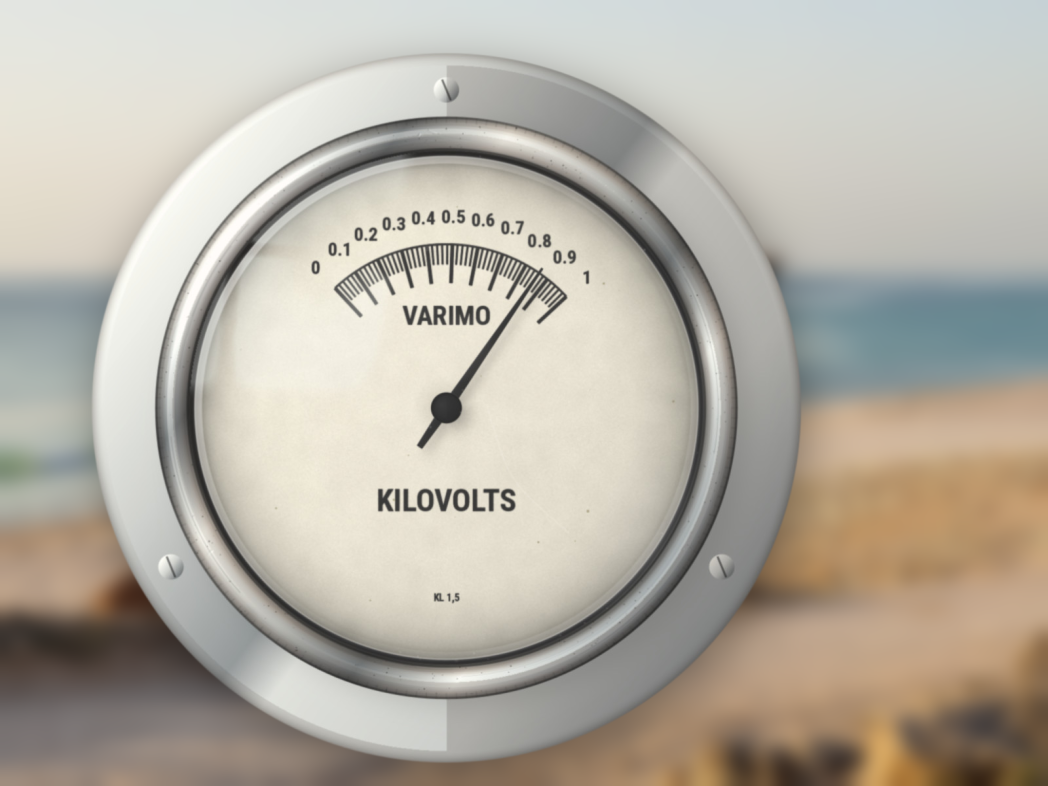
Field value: 0.86 kV
